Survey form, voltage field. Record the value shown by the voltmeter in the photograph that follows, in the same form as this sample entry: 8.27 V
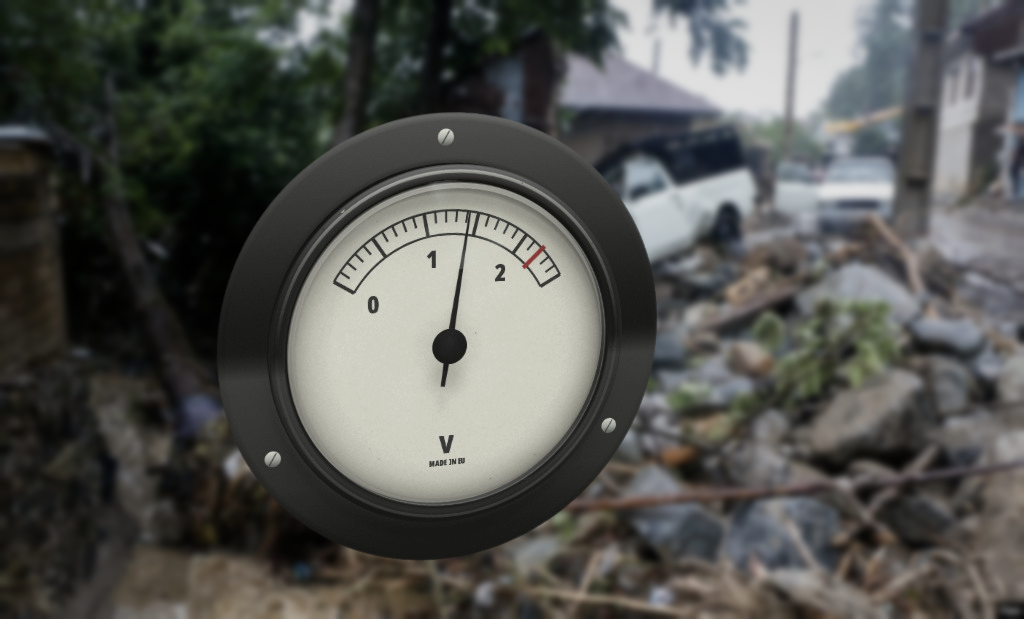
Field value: 1.4 V
